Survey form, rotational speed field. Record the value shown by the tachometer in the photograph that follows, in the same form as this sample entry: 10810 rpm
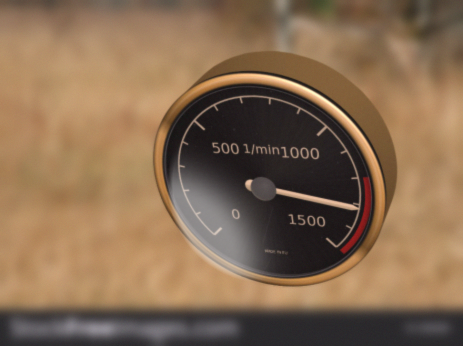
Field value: 1300 rpm
